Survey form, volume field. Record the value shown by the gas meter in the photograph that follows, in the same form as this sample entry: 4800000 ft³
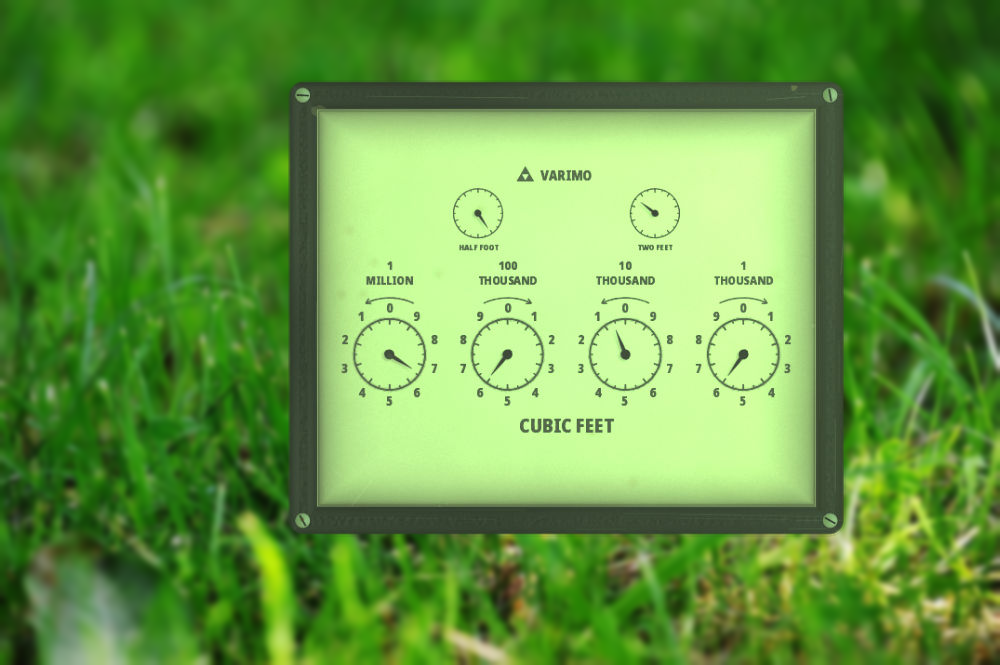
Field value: 660600 ft³
